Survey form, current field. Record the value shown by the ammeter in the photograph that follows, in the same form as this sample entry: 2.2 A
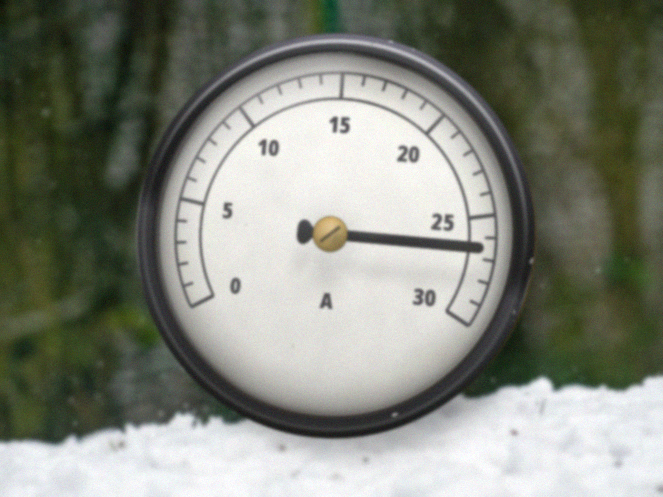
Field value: 26.5 A
